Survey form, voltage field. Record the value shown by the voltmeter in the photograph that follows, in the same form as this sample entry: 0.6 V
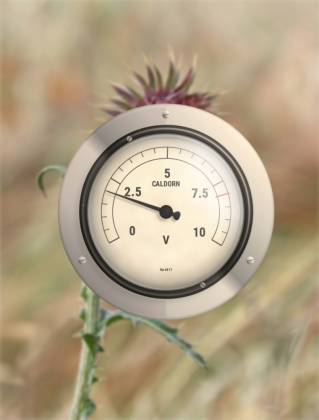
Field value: 2 V
